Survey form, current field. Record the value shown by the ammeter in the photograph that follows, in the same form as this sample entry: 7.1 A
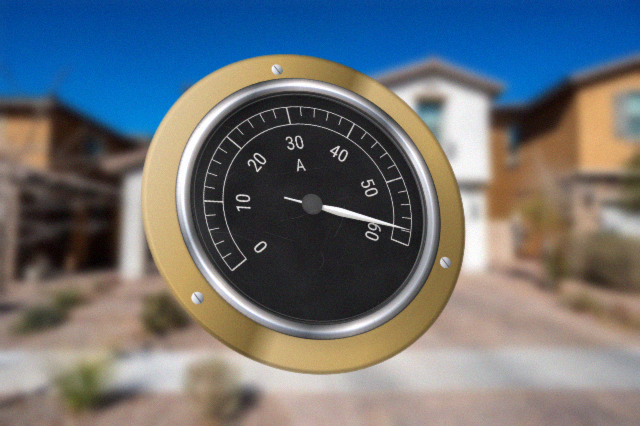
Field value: 58 A
